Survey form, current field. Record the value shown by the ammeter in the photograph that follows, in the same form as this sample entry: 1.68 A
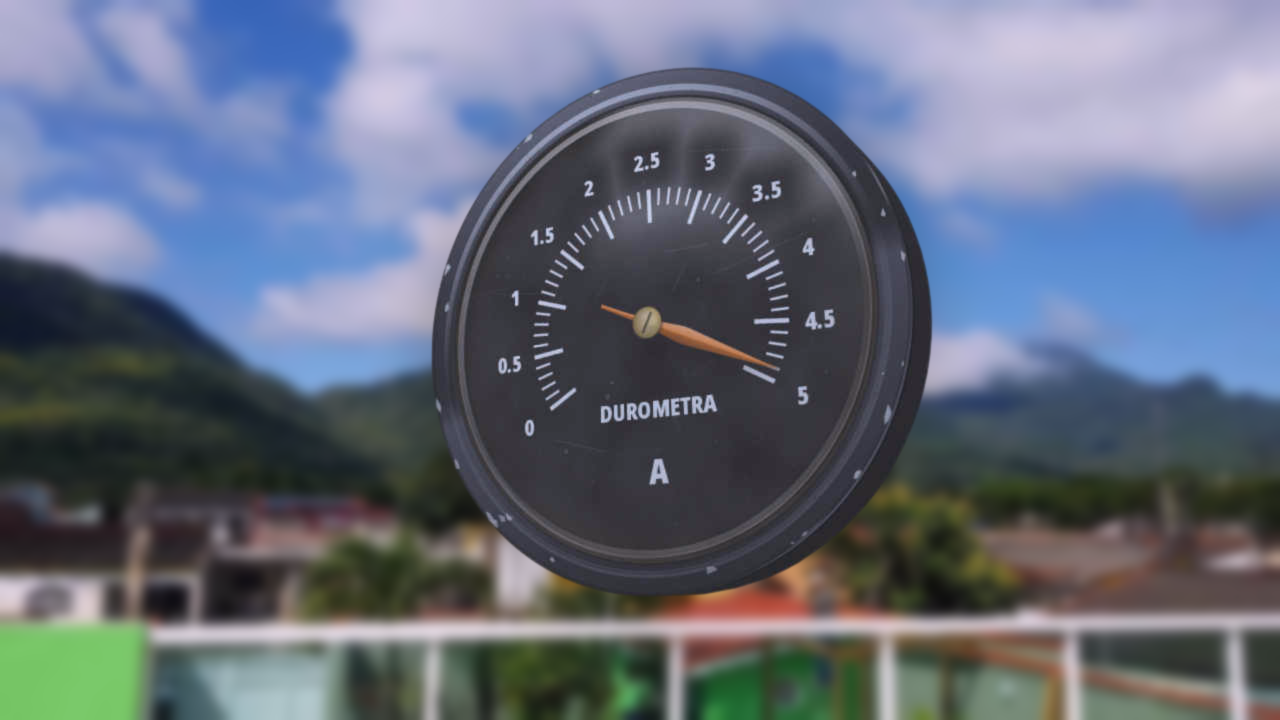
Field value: 4.9 A
